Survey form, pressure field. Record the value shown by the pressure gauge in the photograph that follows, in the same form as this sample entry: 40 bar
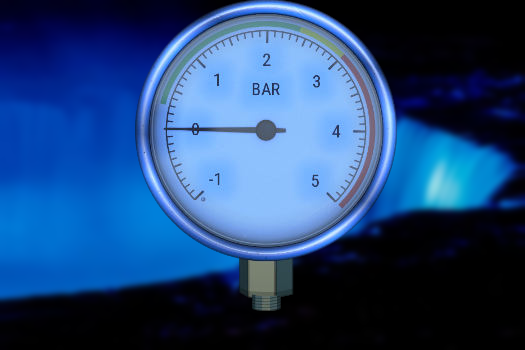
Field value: 0 bar
